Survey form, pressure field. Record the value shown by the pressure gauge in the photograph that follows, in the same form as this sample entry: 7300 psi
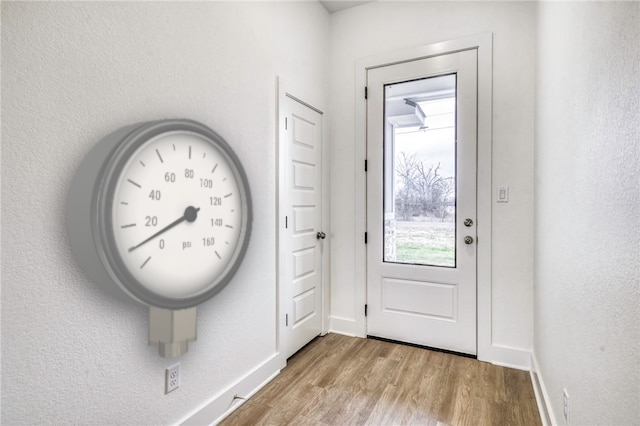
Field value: 10 psi
